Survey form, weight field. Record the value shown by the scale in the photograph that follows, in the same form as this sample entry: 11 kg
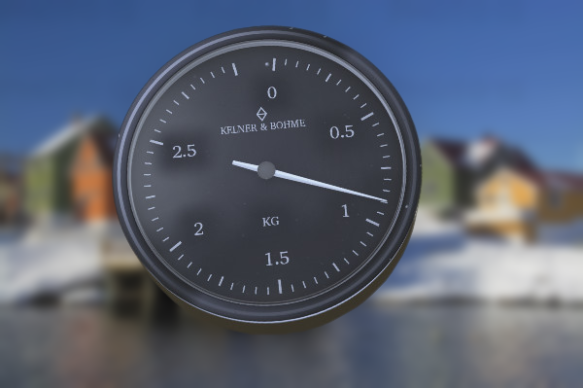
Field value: 0.9 kg
